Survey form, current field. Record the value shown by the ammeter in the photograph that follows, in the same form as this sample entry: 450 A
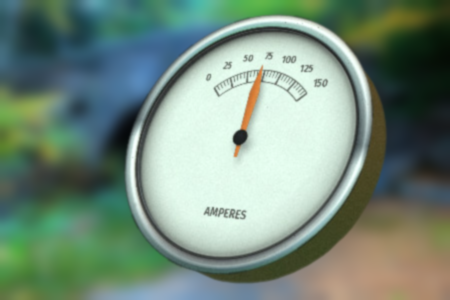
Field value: 75 A
